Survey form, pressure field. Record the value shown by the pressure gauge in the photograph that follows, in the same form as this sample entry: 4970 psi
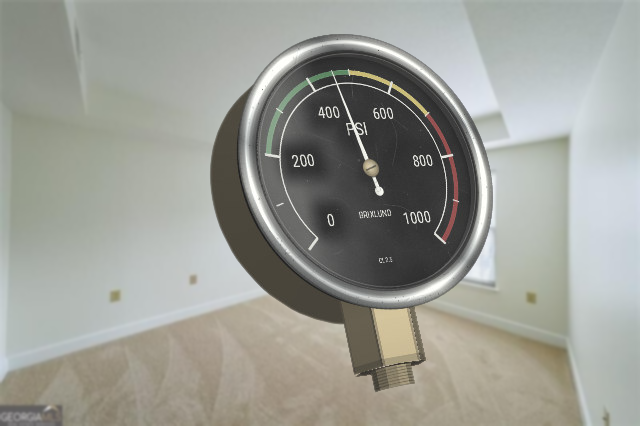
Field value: 450 psi
